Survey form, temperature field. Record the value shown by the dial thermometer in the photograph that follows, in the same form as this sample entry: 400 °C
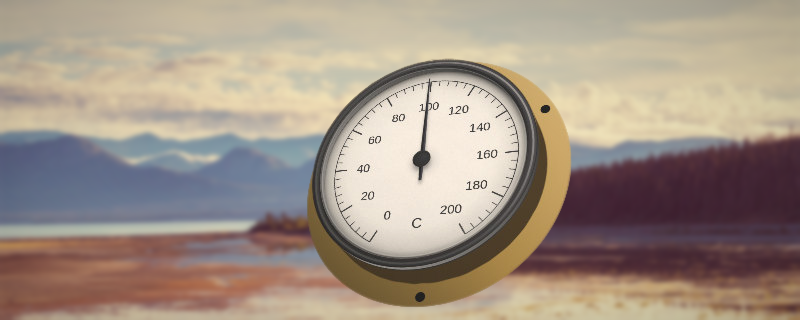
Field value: 100 °C
